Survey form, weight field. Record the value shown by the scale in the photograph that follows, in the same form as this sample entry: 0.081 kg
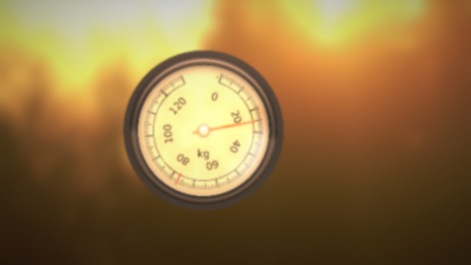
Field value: 25 kg
